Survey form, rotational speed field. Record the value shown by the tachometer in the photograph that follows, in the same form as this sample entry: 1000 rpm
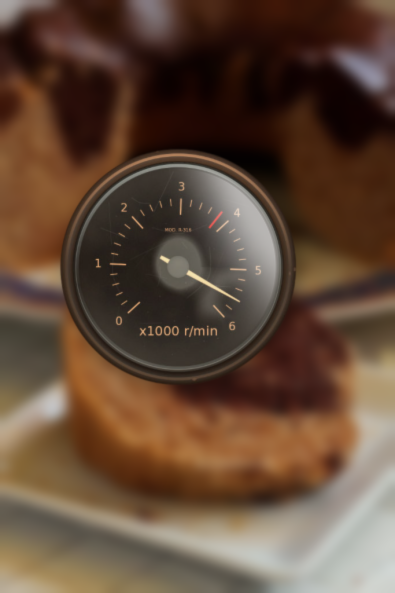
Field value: 5600 rpm
